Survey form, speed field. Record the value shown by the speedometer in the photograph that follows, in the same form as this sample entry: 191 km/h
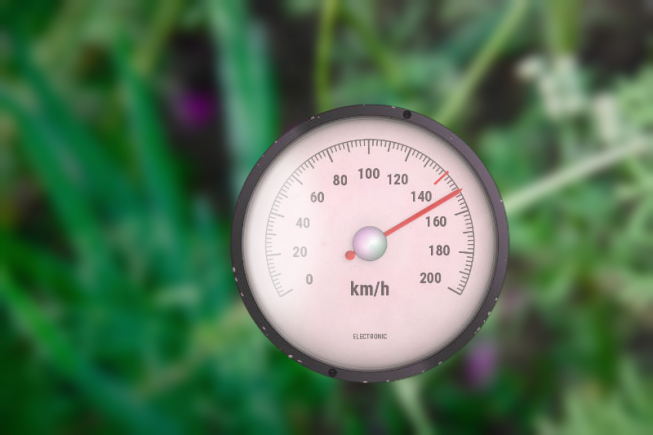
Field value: 150 km/h
